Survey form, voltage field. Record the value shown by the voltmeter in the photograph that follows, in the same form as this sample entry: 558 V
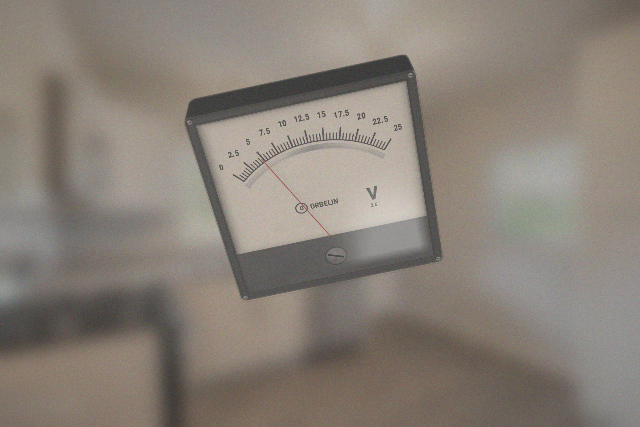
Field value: 5 V
